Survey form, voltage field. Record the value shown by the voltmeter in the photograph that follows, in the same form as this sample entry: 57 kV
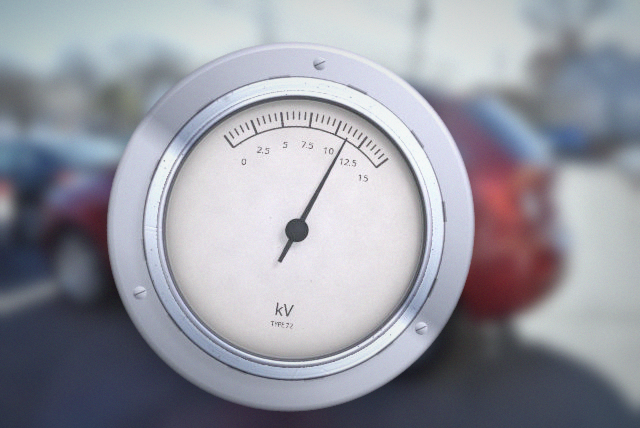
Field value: 11 kV
